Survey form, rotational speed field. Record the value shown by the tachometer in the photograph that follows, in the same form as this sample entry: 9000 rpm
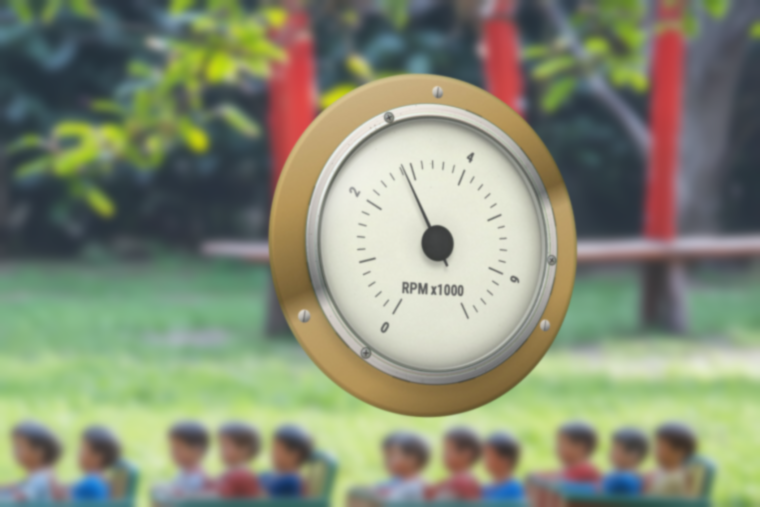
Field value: 2800 rpm
